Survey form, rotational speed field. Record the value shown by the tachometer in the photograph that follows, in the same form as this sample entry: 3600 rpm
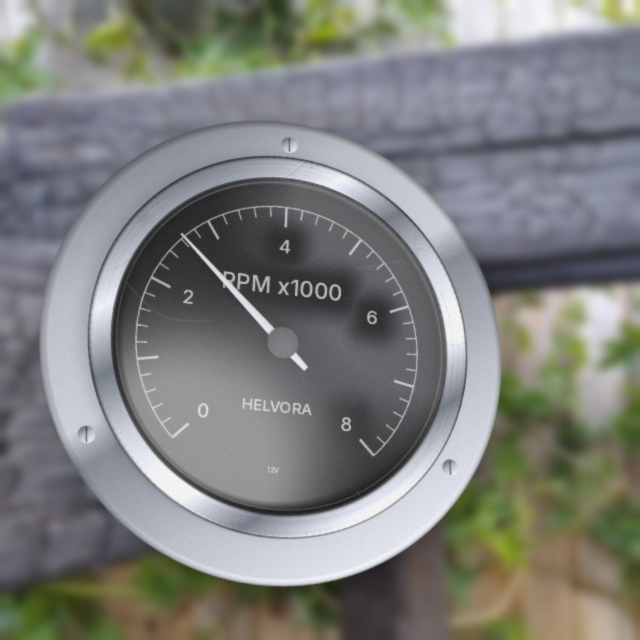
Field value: 2600 rpm
